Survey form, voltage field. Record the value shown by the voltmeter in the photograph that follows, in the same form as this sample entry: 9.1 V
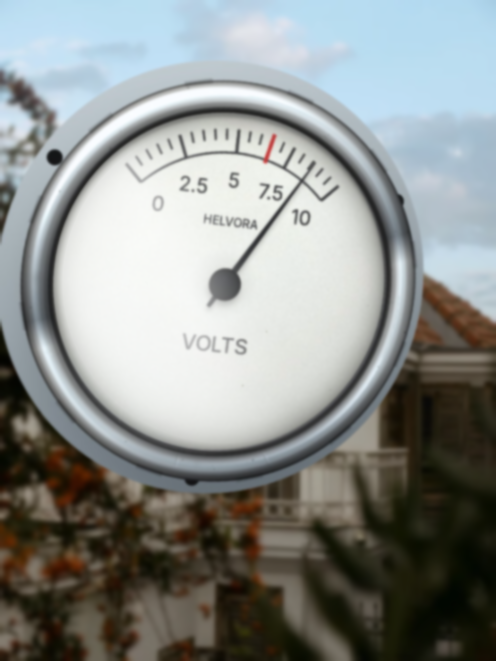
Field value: 8.5 V
